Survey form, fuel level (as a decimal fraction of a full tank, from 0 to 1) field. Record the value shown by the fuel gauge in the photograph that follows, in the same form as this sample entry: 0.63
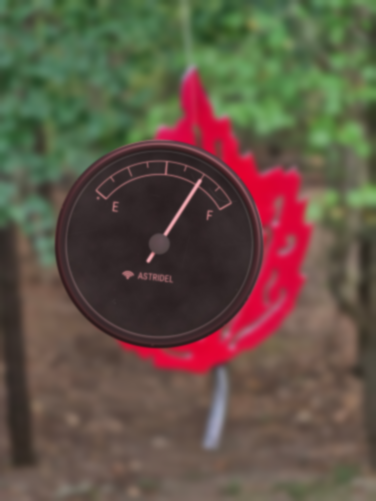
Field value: 0.75
